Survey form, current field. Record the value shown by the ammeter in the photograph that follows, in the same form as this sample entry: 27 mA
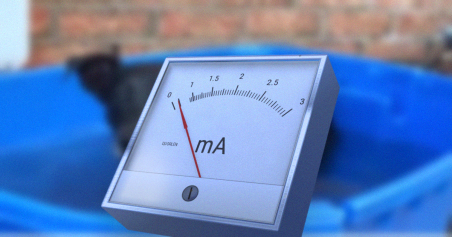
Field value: 0.5 mA
